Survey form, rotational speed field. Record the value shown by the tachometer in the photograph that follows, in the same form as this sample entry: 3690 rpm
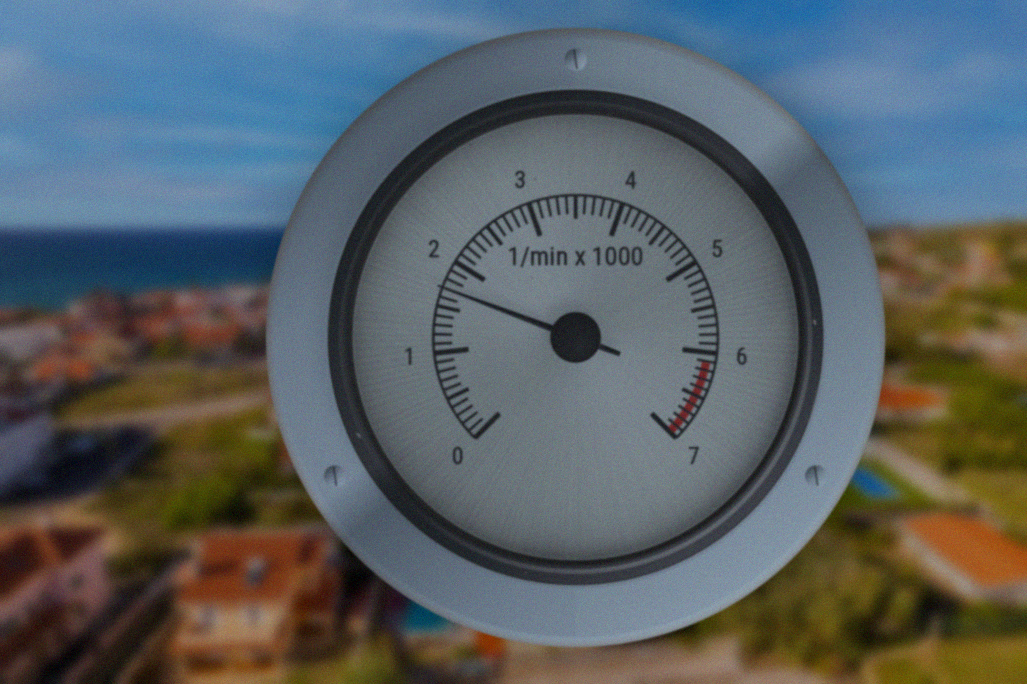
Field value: 1700 rpm
